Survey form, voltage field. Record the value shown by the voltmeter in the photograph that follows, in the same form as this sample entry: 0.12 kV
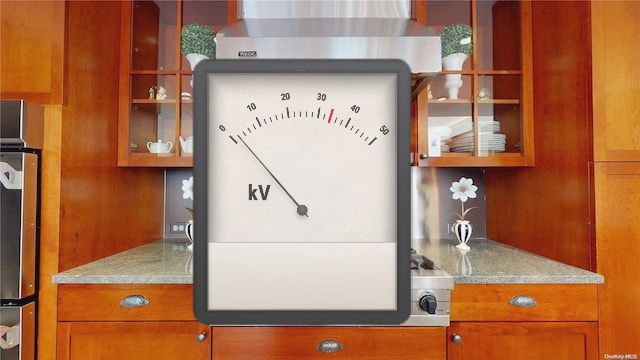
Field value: 2 kV
